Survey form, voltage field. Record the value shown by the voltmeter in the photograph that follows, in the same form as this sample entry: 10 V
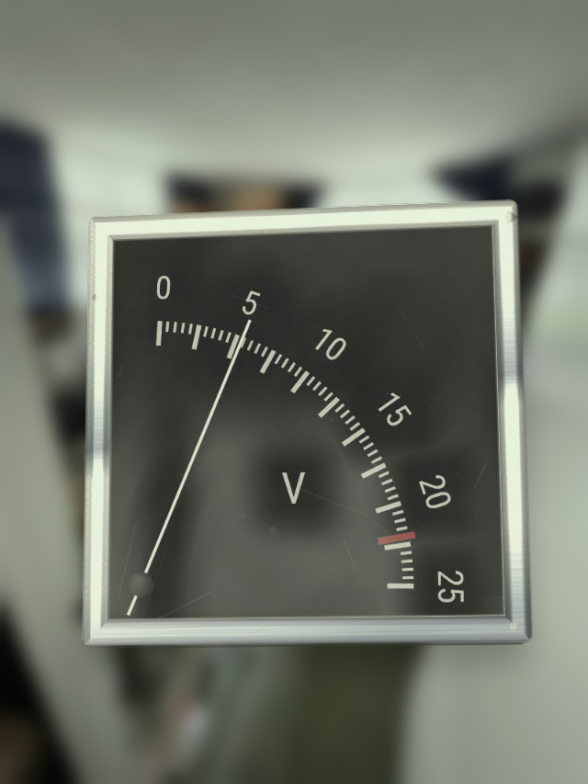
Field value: 5.5 V
